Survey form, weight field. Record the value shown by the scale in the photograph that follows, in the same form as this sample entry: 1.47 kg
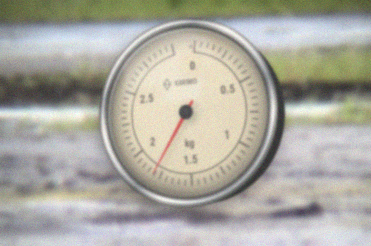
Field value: 1.8 kg
